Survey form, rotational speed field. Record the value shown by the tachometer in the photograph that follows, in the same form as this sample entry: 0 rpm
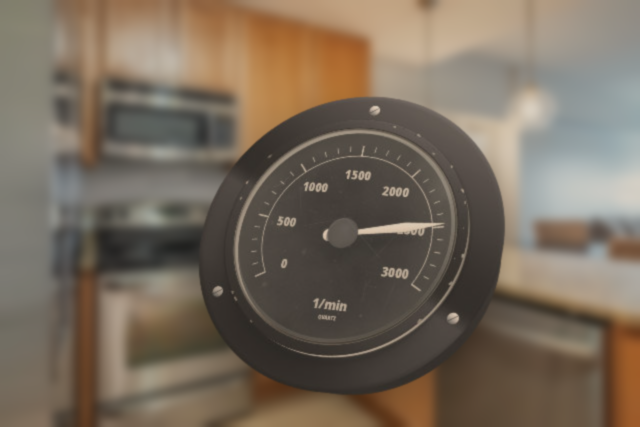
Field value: 2500 rpm
